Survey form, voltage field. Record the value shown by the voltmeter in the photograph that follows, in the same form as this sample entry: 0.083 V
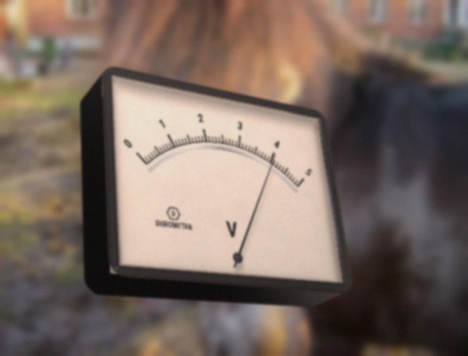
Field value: 4 V
